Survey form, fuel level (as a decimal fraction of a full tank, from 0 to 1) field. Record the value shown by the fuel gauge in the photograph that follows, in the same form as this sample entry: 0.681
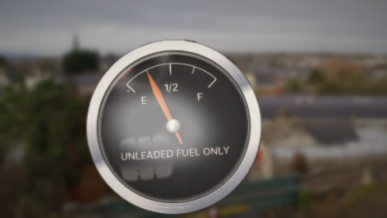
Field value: 0.25
